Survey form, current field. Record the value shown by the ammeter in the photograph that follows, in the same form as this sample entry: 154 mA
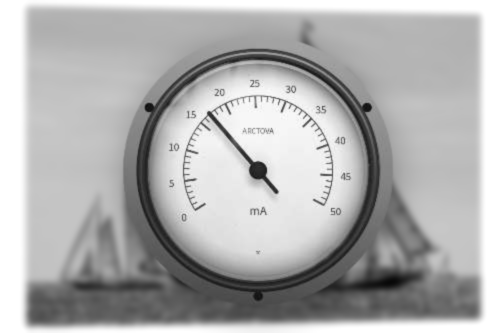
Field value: 17 mA
